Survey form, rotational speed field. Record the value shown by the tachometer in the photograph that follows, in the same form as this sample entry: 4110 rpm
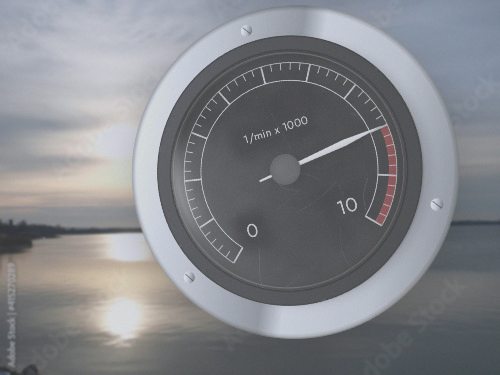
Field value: 8000 rpm
